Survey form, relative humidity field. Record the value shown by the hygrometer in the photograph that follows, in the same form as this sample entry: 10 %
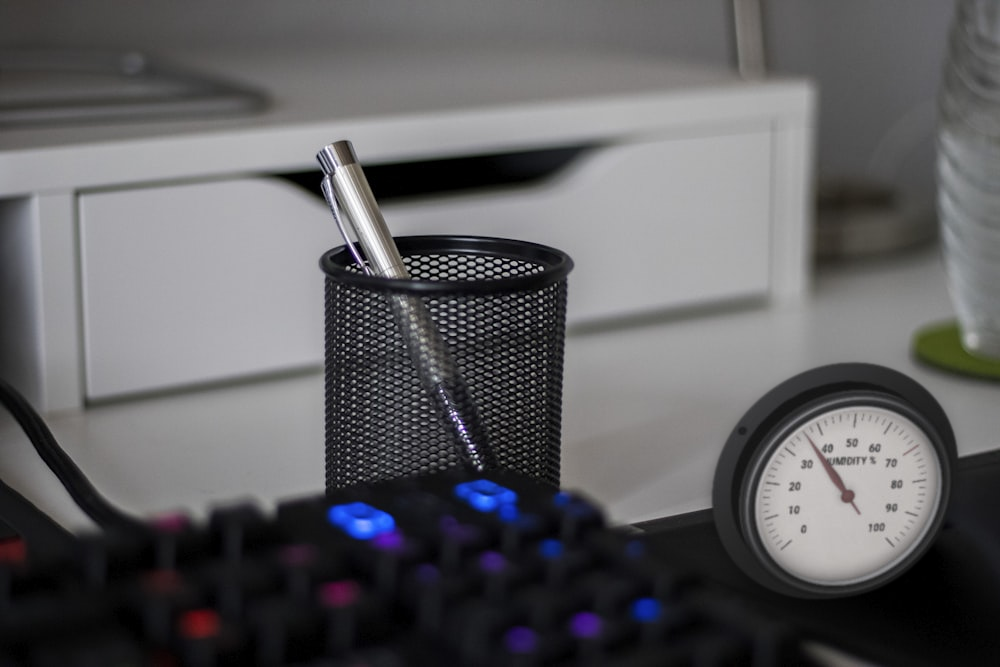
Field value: 36 %
